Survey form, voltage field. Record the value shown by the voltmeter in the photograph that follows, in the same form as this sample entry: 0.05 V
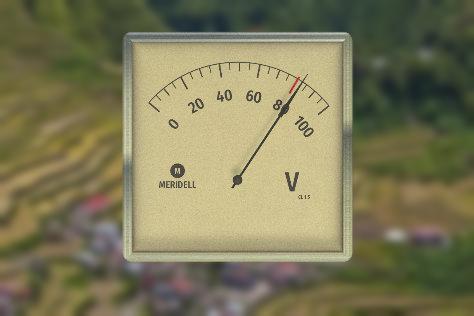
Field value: 82.5 V
